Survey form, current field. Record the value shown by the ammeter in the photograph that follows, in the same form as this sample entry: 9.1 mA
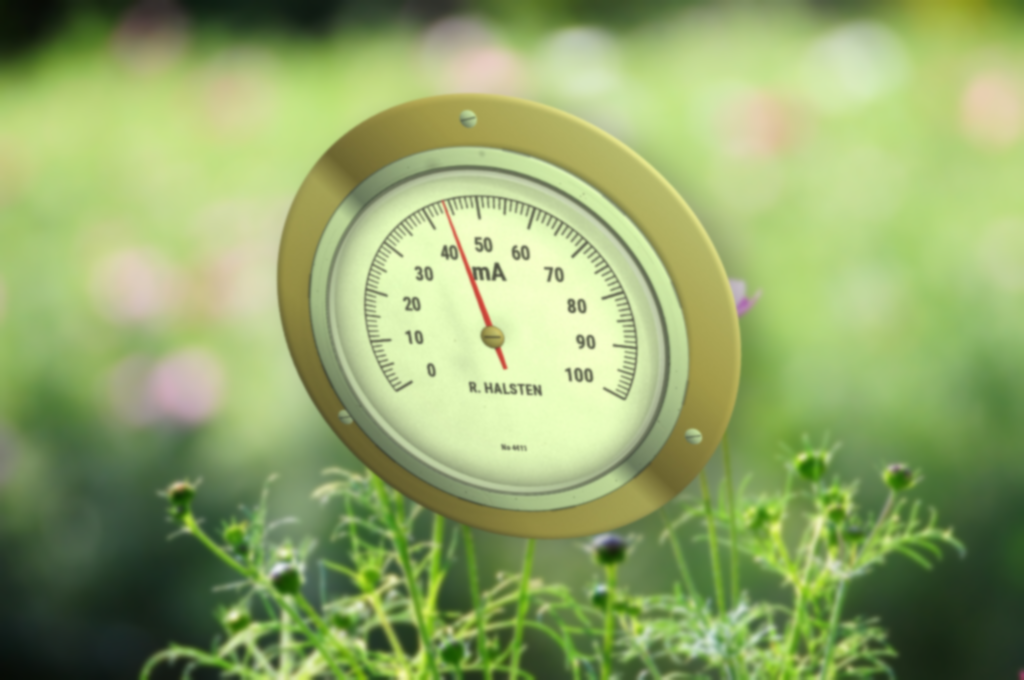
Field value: 45 mA
